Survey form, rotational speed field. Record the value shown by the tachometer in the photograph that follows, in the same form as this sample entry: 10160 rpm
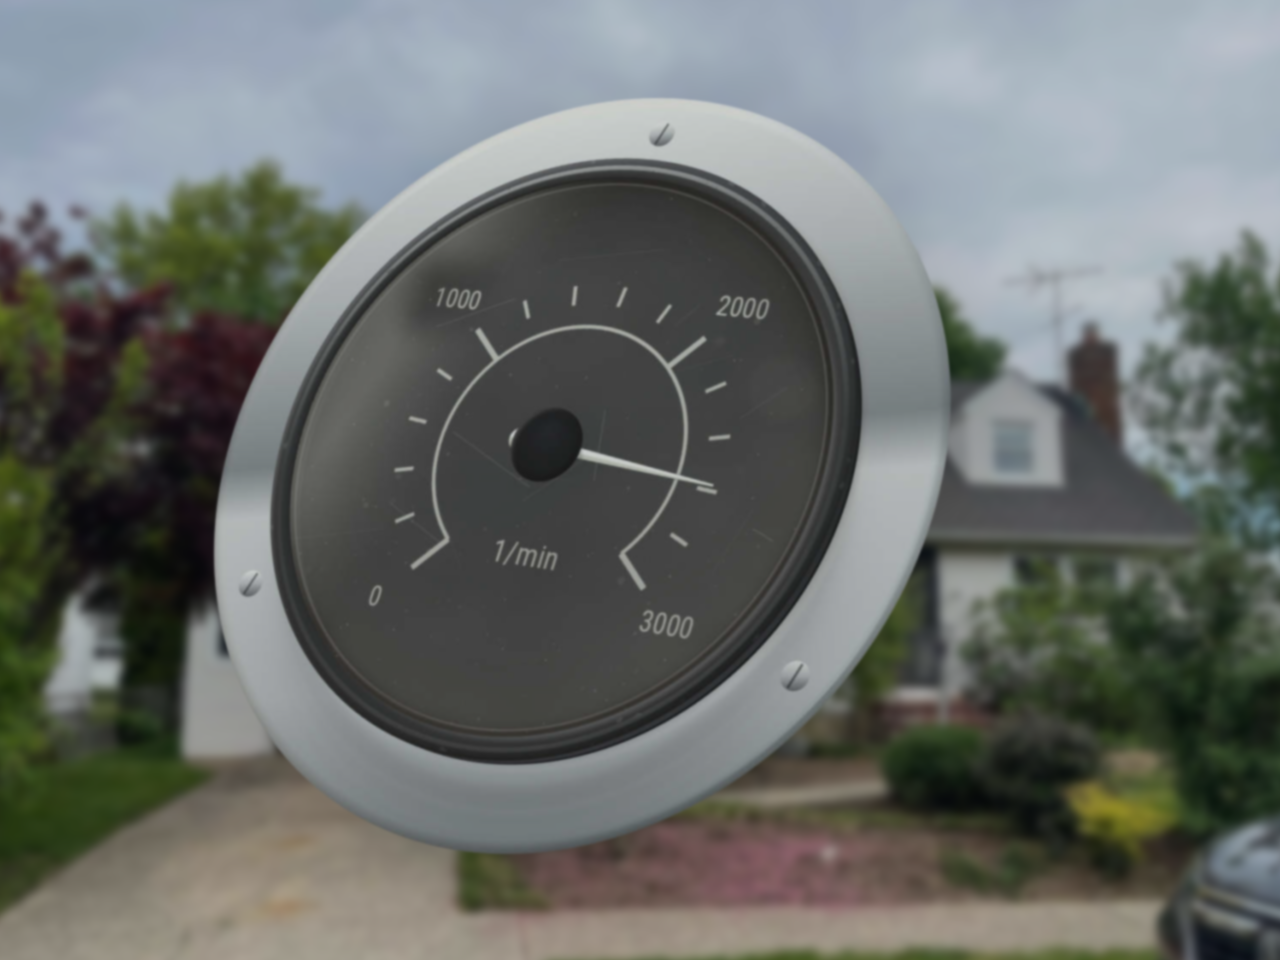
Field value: 2600 rpm
